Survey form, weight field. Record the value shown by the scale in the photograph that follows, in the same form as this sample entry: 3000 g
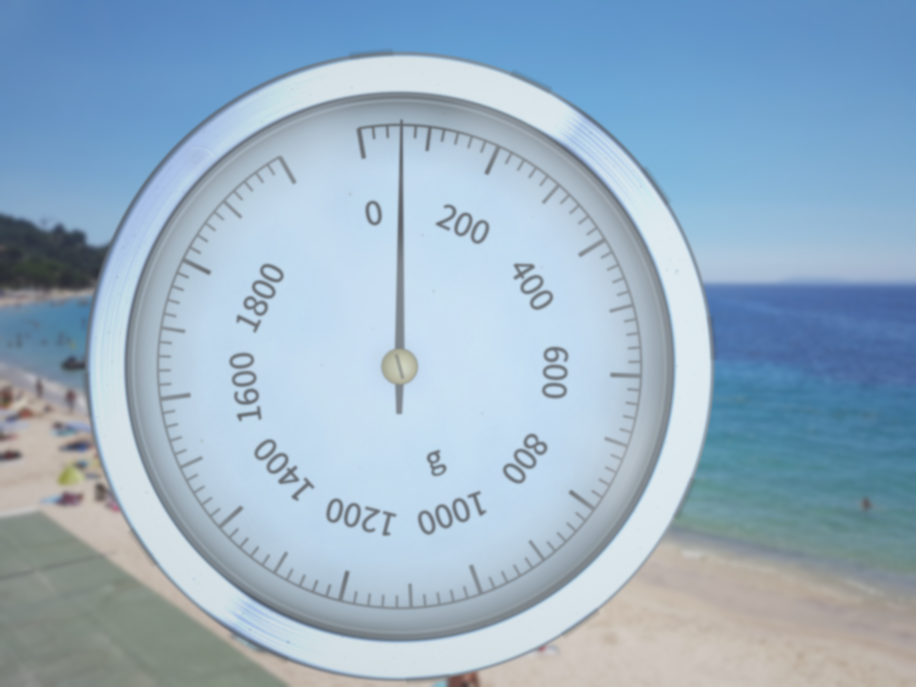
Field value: 60 g
